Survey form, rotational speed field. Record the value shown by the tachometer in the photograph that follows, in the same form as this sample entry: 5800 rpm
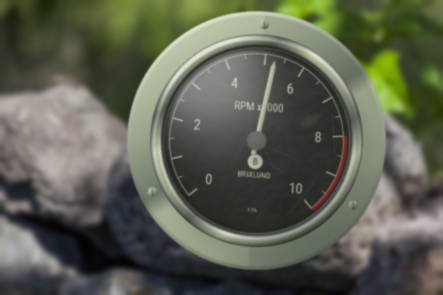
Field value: 5250 rpm
